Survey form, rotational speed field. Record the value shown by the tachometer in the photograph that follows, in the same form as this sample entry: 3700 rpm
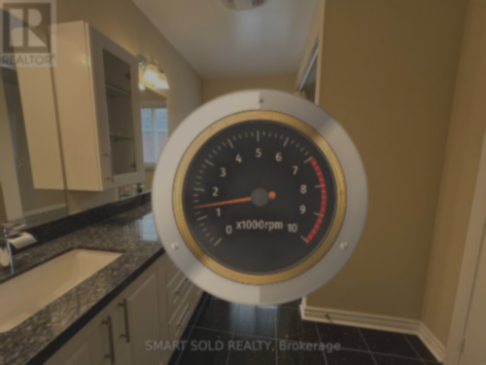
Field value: 1400 rpm
